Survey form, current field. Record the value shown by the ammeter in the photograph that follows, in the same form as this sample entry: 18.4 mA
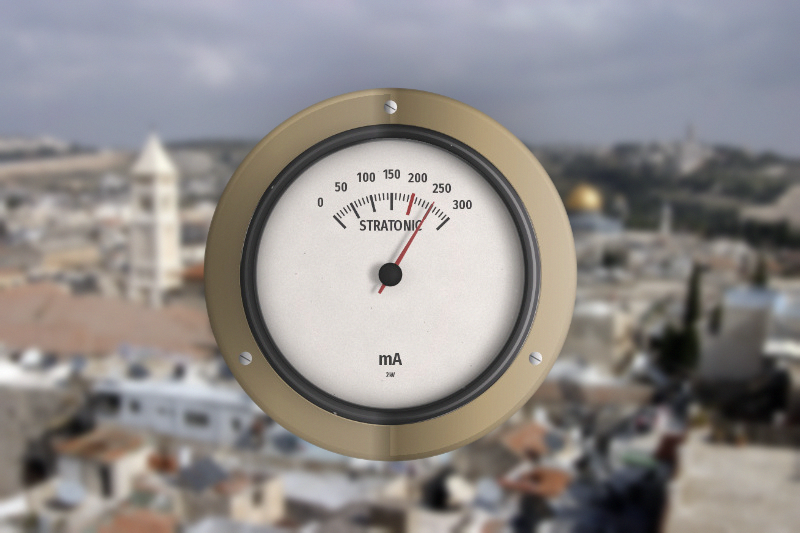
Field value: 250 mA
